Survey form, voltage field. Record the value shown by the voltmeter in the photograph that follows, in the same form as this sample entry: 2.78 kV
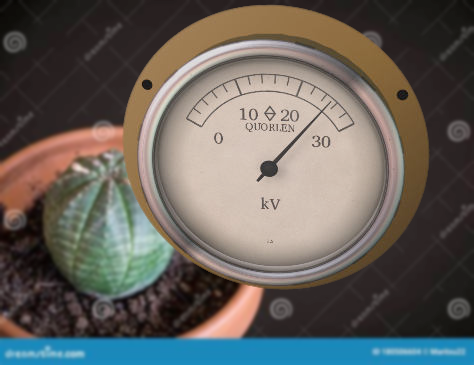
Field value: 25 kV
